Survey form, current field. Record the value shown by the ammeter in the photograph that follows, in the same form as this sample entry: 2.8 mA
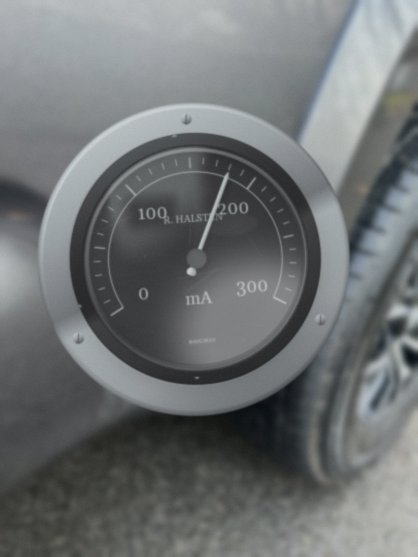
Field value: 180 mA
